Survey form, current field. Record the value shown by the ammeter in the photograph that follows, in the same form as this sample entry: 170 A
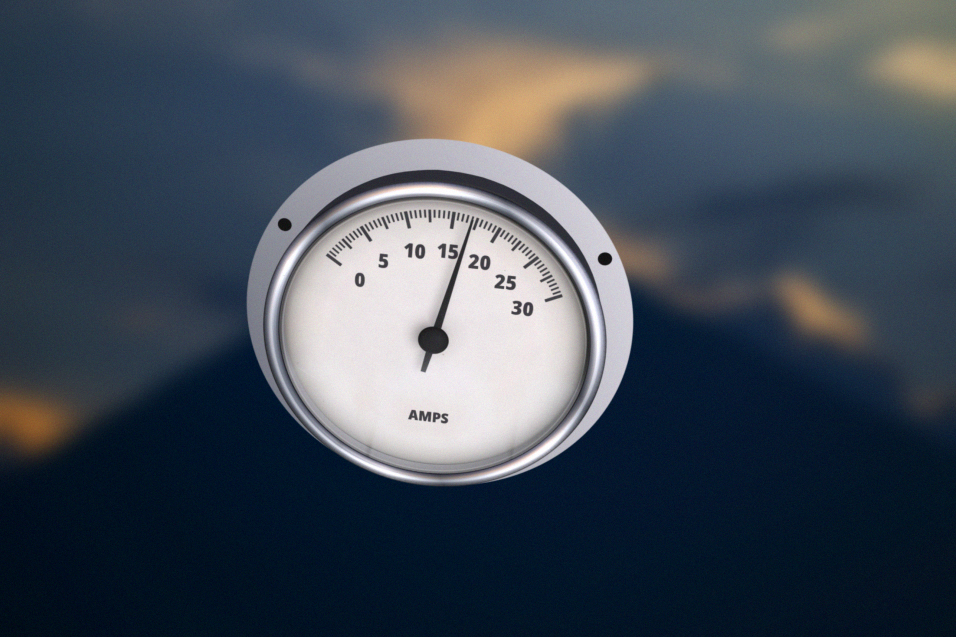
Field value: 17 A
